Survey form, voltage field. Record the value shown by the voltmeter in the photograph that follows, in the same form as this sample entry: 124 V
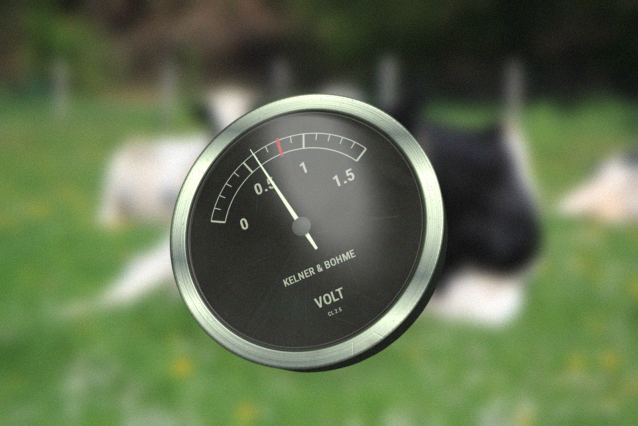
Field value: 0.6 V
